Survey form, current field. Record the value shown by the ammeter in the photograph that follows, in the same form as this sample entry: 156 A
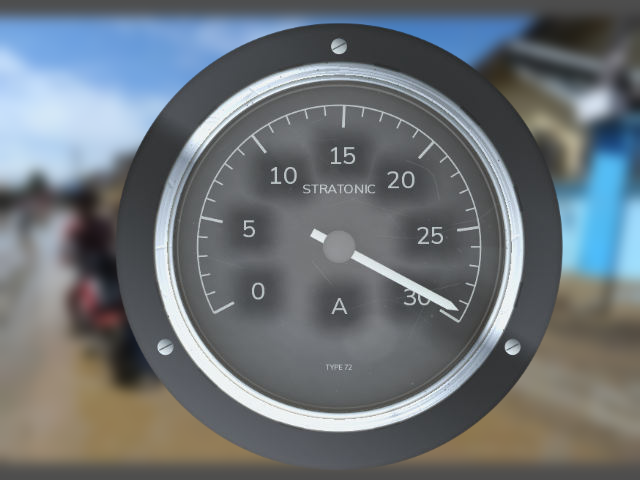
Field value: 29.5 A
